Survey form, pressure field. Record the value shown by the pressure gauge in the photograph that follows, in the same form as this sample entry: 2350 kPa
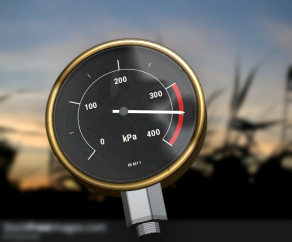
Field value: 350 kPa
